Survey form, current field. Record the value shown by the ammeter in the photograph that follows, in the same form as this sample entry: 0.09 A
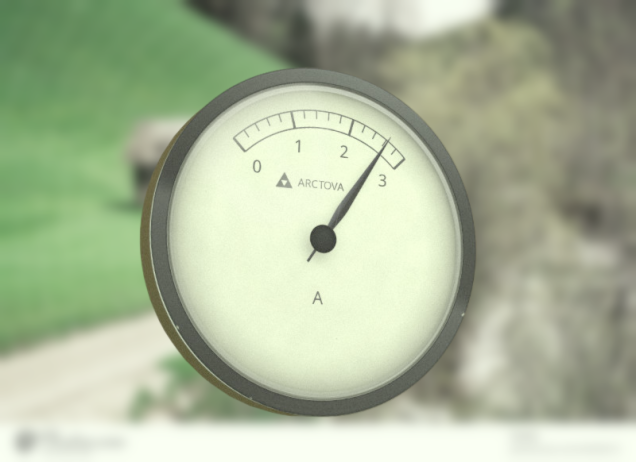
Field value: 2.6 A
